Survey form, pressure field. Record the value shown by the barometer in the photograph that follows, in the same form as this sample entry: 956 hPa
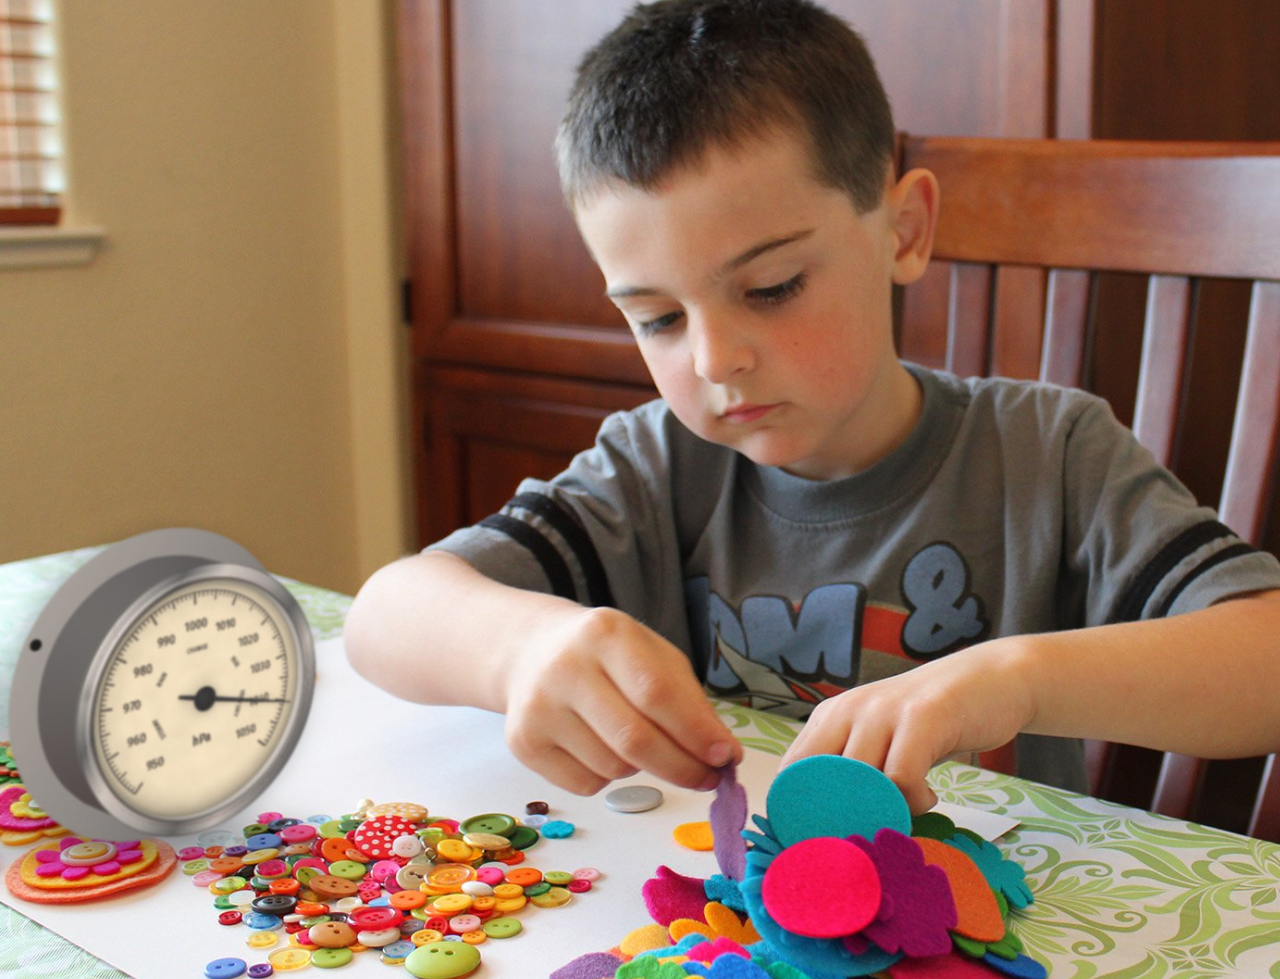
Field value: 1040 hPa
